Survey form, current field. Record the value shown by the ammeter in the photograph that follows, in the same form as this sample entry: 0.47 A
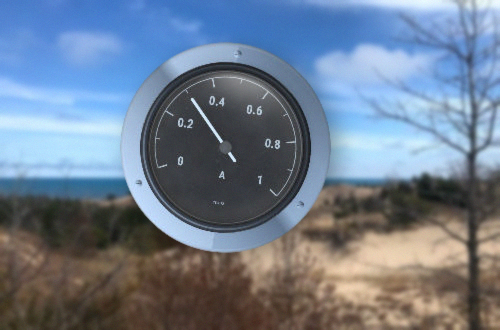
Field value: 0.3 A
